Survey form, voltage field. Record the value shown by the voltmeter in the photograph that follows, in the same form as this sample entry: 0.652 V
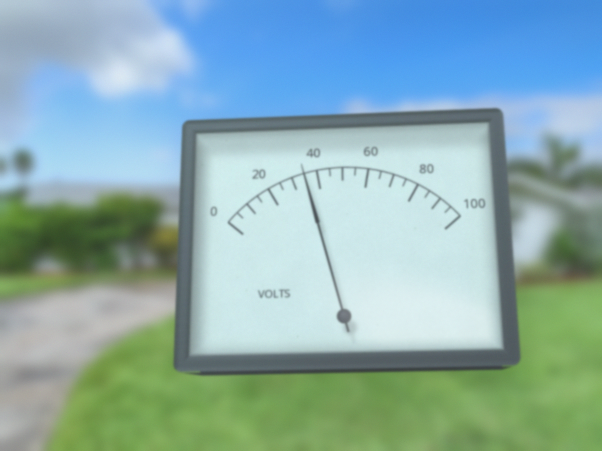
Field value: 35 V
